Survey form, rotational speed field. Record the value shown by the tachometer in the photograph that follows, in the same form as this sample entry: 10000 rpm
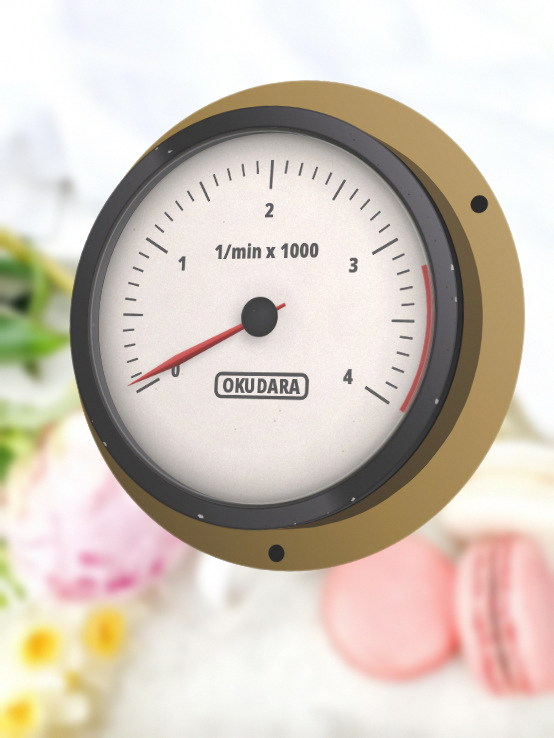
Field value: 50 rpm
